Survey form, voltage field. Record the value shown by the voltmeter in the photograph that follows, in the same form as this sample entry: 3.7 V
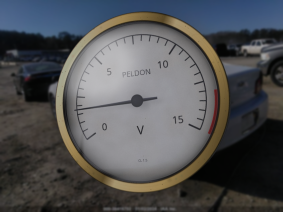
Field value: 1.75 V
